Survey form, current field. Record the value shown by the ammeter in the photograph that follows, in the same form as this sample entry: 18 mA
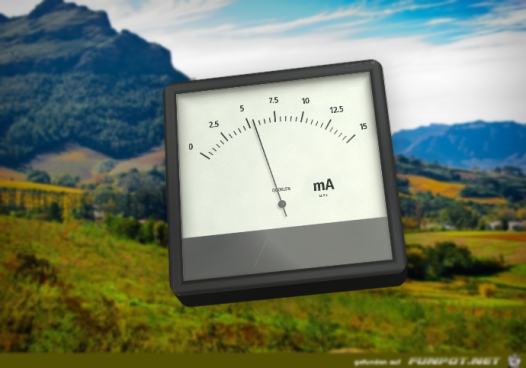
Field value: 5.5 mA
